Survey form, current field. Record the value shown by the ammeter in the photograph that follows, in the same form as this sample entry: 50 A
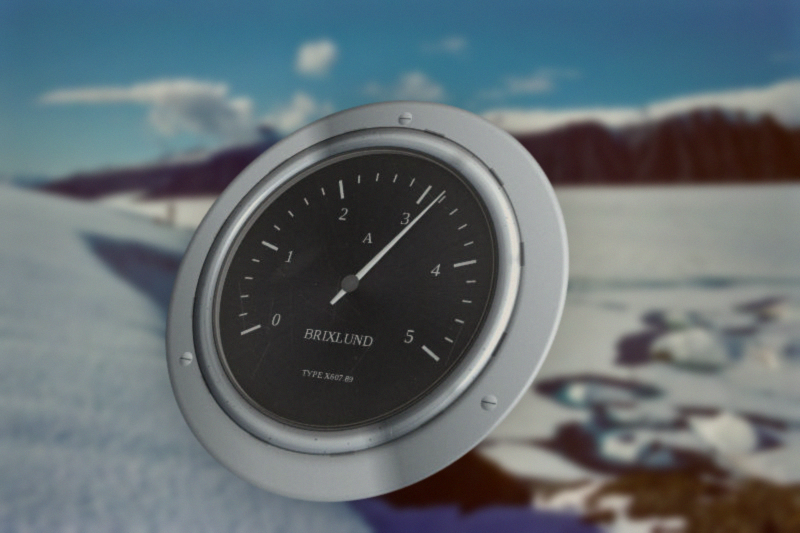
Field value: 3.2 A
